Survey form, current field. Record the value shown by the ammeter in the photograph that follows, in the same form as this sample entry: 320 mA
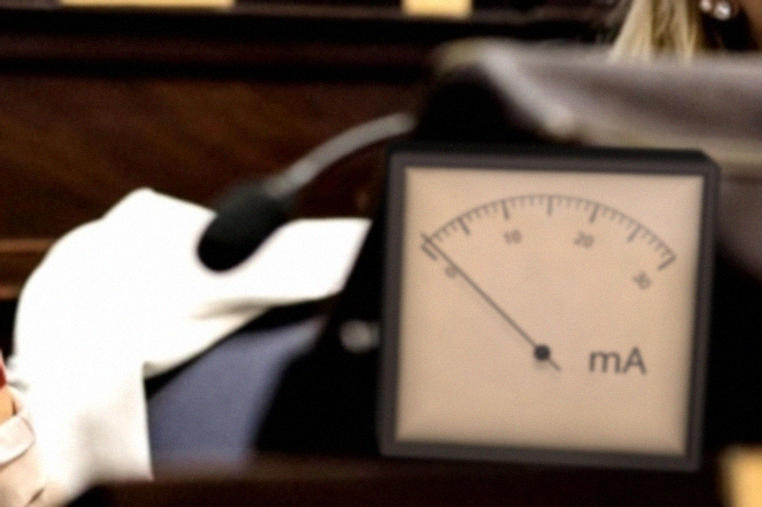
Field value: 1 mA
